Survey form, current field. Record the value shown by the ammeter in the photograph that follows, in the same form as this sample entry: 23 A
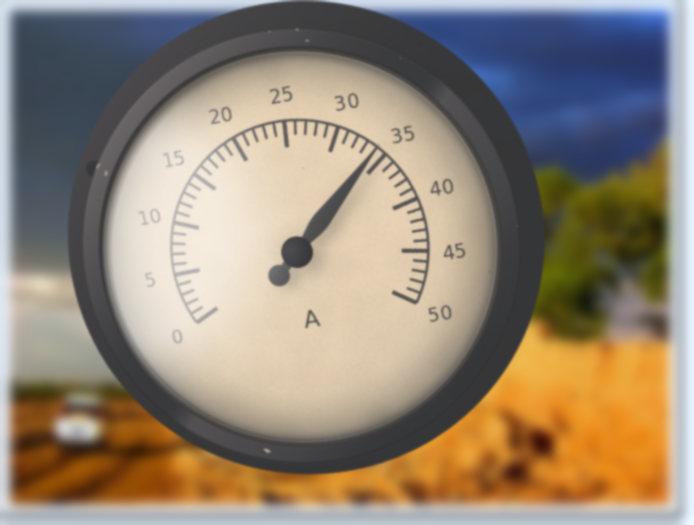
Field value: 34 A
